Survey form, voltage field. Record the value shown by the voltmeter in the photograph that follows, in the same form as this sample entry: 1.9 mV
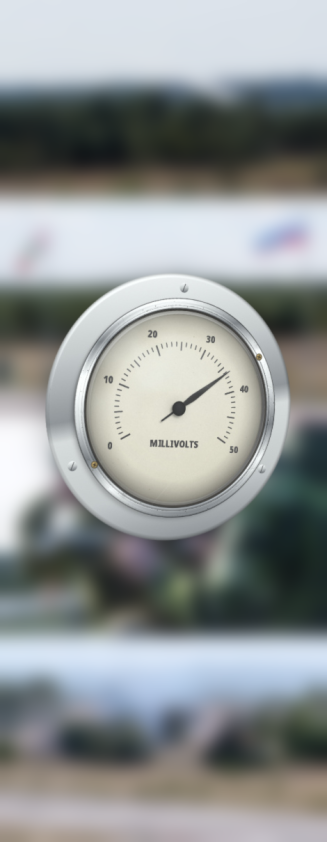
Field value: 36 mV
